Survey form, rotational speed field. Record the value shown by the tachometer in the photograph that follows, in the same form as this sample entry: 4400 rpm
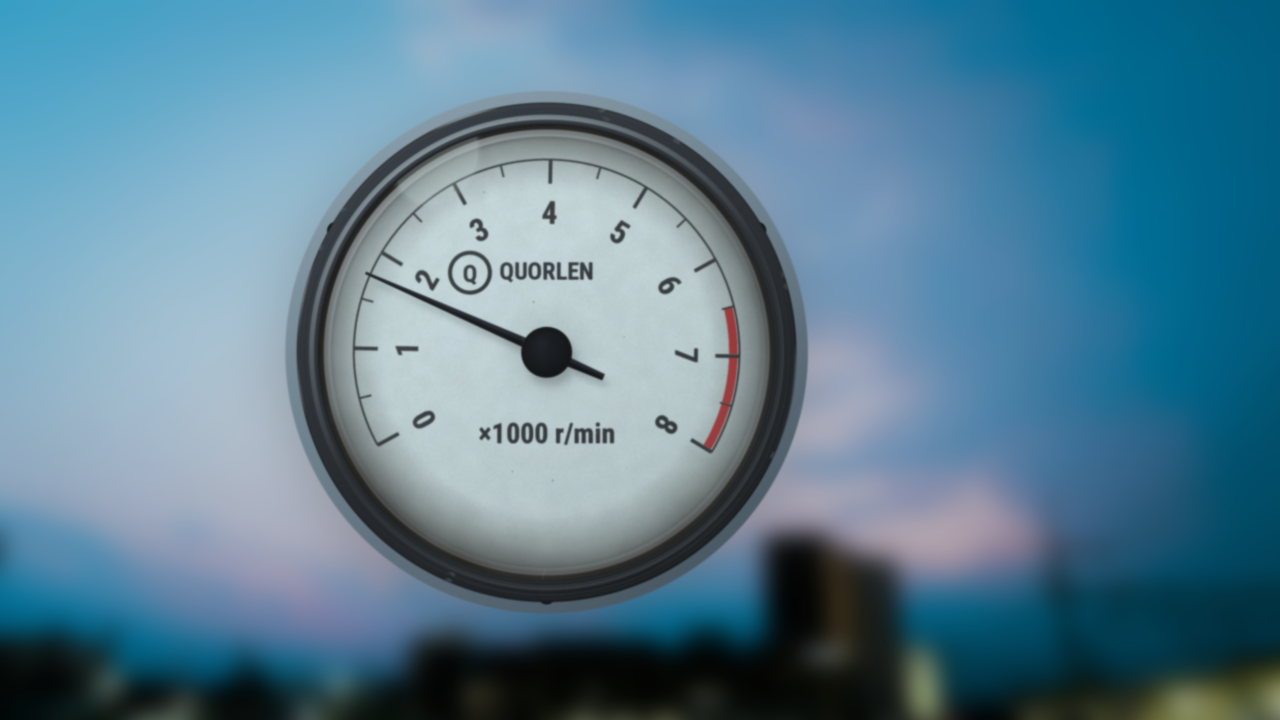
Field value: 1750 rpm
